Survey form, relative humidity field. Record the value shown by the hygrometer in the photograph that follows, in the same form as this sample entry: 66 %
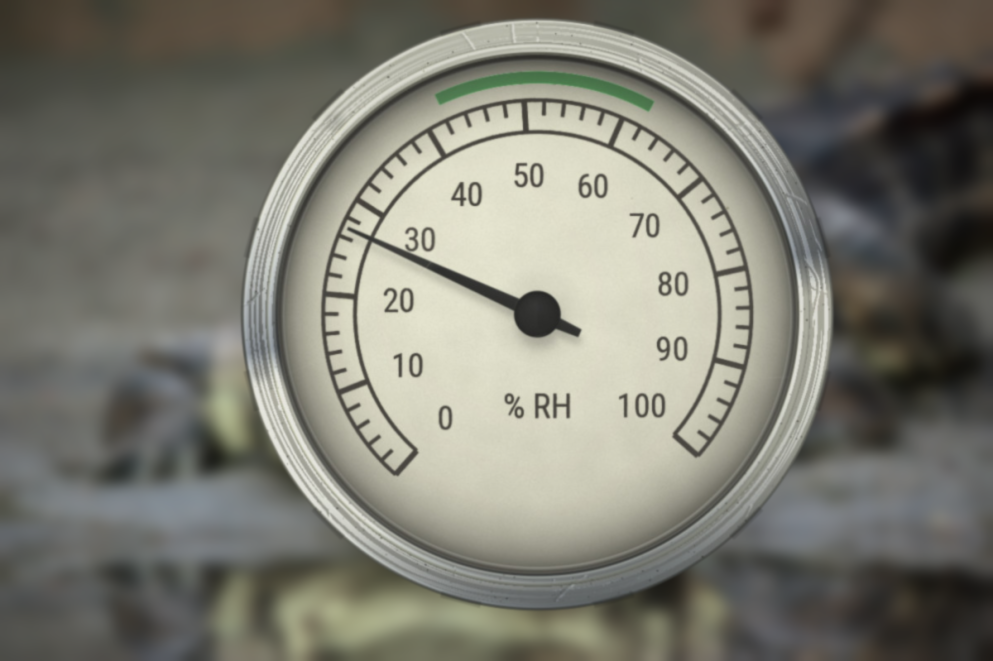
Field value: 27 %
